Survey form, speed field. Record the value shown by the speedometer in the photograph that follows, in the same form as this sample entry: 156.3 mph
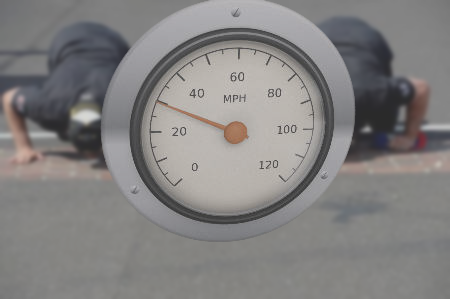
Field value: 30 mph
